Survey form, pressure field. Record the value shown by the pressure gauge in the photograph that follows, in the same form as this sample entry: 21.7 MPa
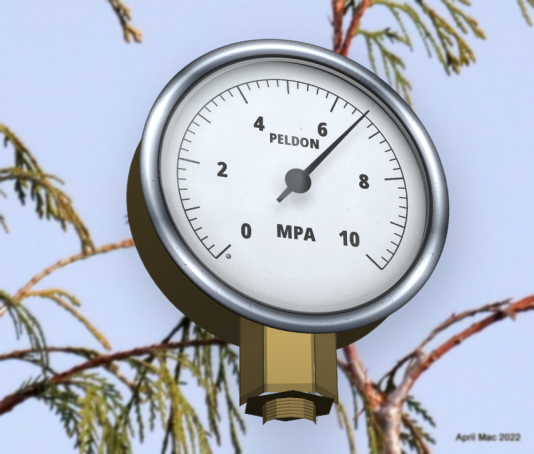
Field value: 6.6 MPa
